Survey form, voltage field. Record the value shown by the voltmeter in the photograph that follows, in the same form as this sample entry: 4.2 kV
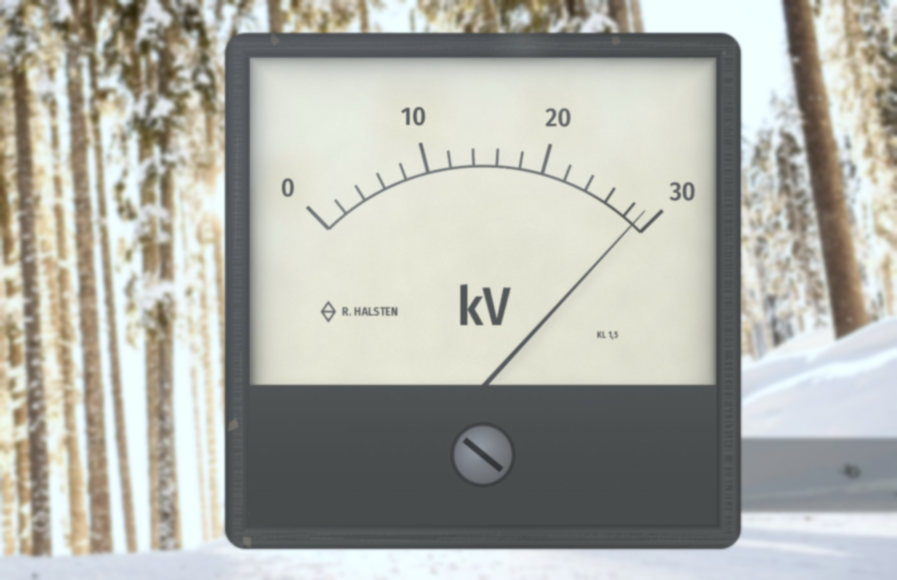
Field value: 29 kV
